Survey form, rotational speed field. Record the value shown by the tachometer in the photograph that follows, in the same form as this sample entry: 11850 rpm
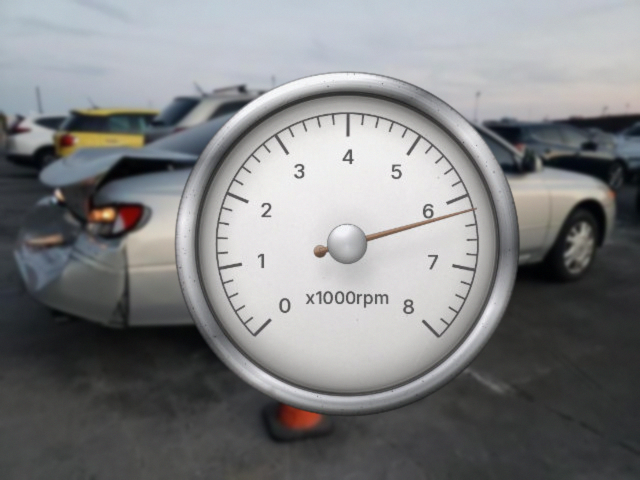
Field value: 6200 rpm
